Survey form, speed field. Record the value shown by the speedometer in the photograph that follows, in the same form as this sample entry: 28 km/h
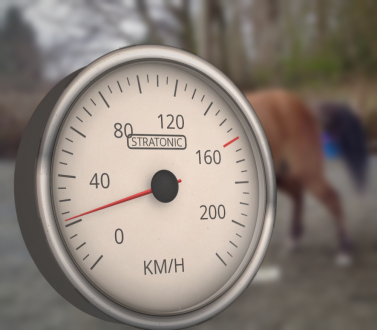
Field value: 22.5 km/h
